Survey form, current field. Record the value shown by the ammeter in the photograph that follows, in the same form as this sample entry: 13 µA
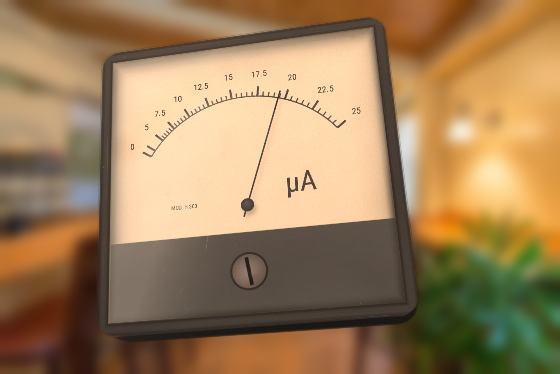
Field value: 19.5 µA
